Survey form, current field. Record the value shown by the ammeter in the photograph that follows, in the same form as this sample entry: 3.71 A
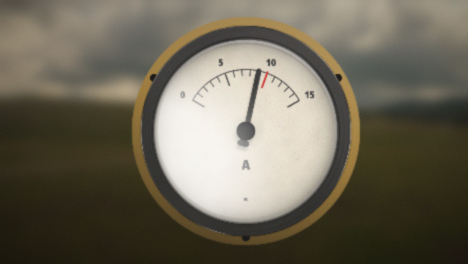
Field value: 9 A
